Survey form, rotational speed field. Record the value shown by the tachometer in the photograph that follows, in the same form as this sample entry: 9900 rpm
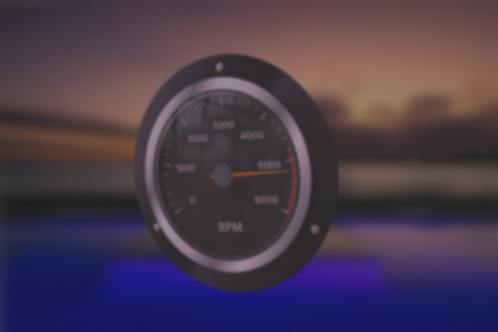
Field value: 5200 rpm
